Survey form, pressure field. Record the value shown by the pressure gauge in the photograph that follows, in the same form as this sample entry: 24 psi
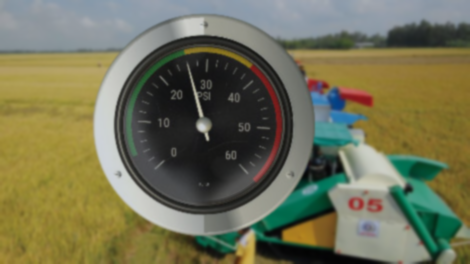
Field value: 26 psi
